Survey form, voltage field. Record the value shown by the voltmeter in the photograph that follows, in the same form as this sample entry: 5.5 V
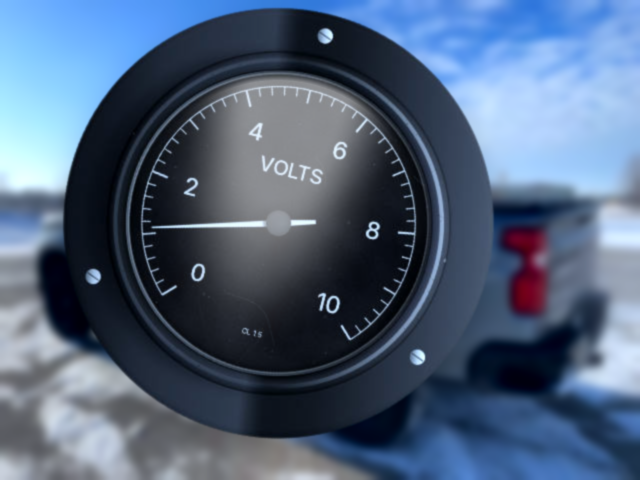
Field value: 1.1 V
